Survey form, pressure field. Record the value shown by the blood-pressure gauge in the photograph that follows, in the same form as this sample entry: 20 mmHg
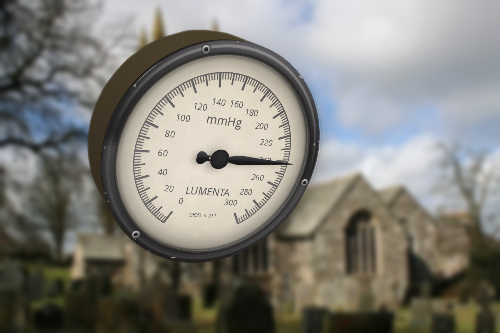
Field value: 240 mmHg
